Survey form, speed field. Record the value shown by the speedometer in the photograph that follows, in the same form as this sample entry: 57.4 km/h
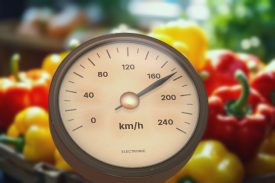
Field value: 175 km/h
